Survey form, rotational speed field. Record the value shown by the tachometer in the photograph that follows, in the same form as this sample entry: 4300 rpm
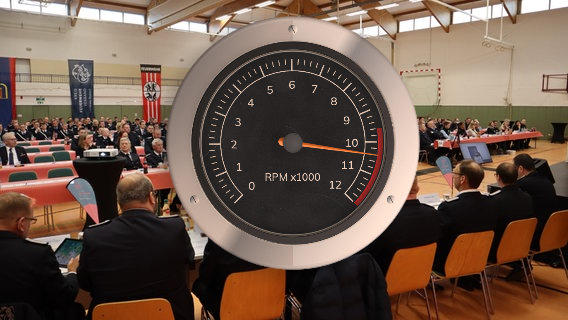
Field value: 10400 rpm
